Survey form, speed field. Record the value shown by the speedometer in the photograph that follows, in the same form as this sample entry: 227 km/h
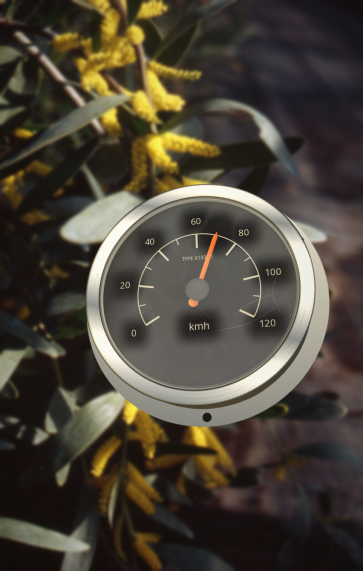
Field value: 70 km/h
